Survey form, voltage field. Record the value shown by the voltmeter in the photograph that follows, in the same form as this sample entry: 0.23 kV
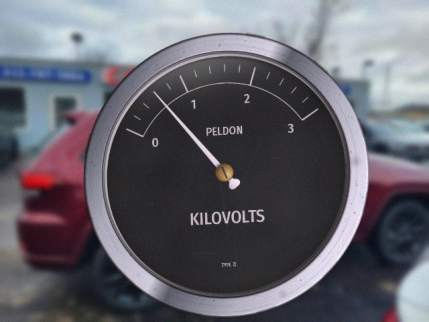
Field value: 0.6 kV
